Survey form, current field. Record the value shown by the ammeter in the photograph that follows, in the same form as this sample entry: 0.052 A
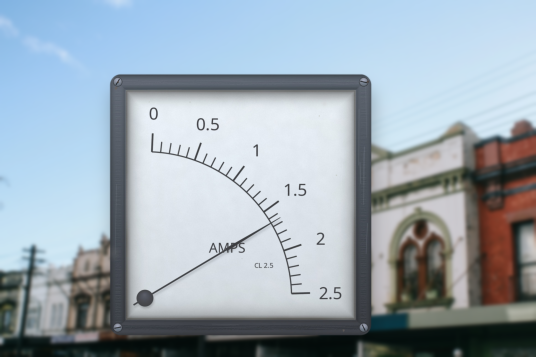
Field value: 1.65 A
